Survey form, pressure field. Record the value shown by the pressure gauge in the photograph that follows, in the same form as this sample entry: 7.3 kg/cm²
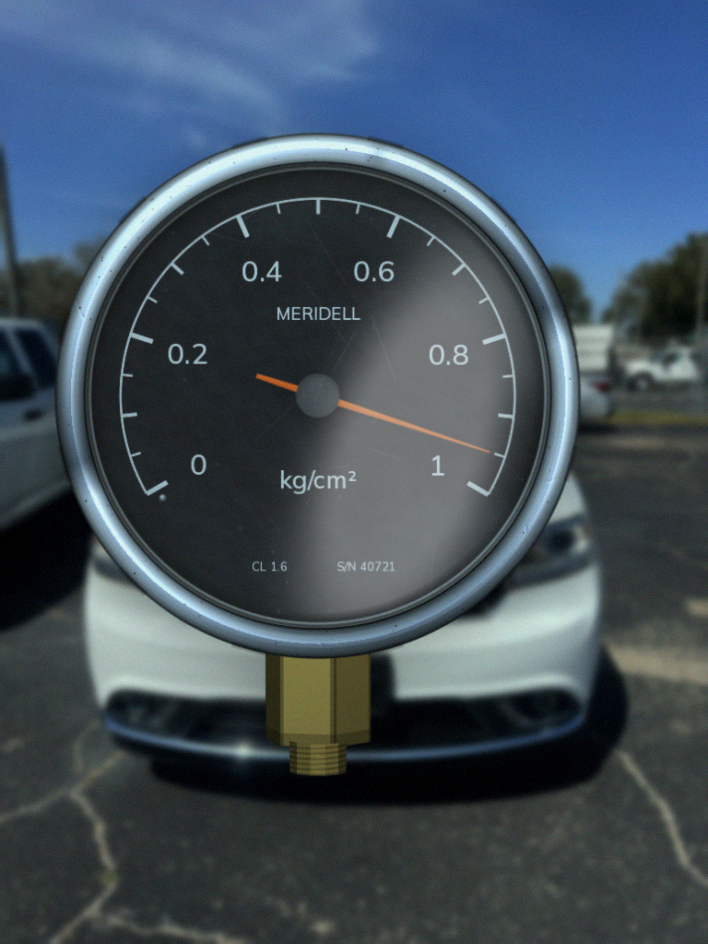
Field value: 0.95 kg/cm²
